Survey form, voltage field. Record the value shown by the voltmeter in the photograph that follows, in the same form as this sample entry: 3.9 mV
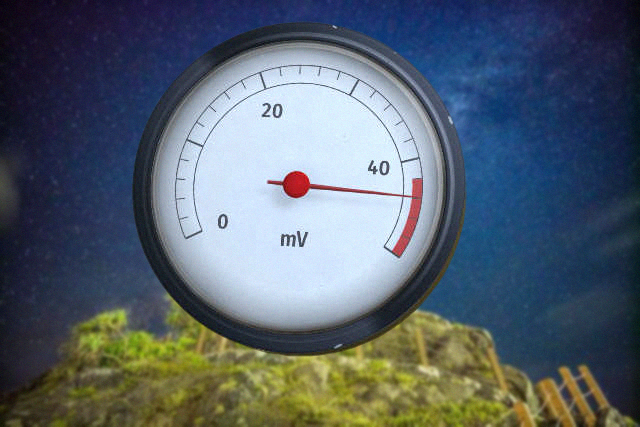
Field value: 44 mV
